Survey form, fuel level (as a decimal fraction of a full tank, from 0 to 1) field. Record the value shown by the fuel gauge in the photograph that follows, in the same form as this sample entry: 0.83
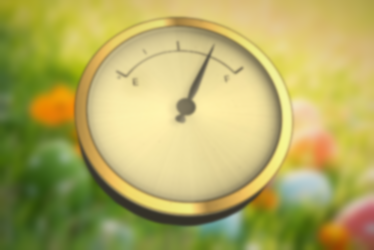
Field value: 0.75
